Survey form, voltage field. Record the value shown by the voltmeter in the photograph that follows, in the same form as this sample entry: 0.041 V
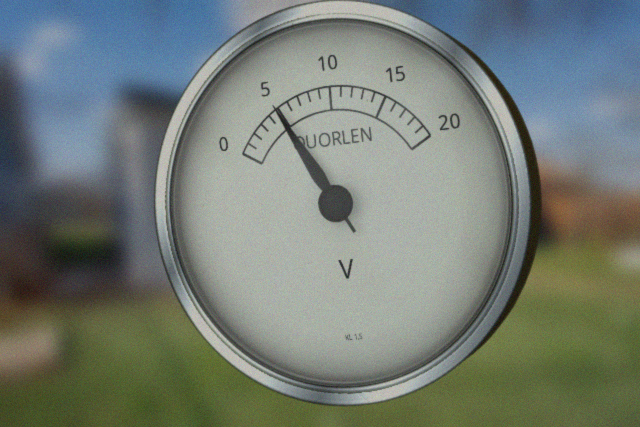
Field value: 5 V
